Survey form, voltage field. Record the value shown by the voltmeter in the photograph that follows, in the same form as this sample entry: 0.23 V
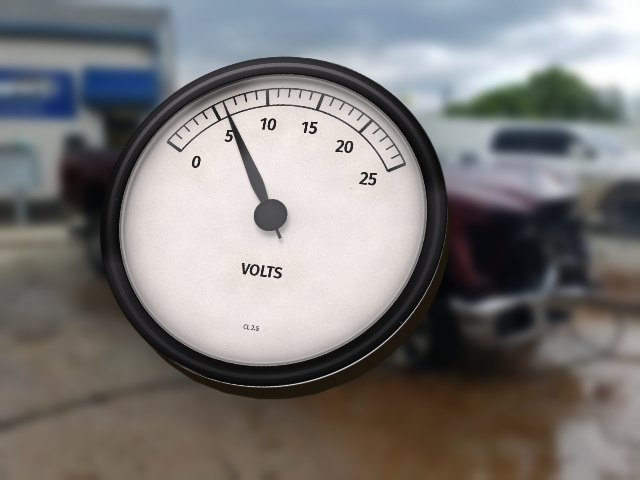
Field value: 6 V
